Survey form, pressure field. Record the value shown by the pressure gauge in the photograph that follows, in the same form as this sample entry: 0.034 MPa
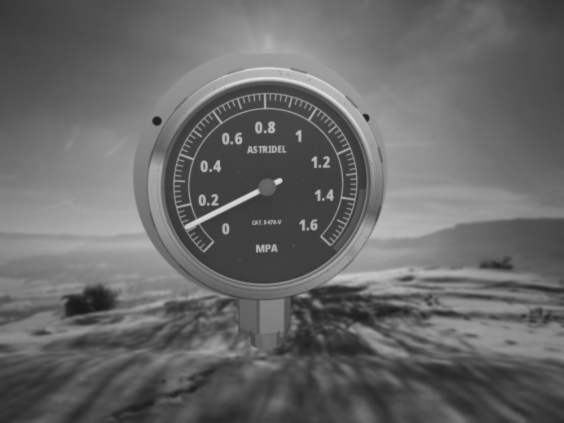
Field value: 0.12 MPa
